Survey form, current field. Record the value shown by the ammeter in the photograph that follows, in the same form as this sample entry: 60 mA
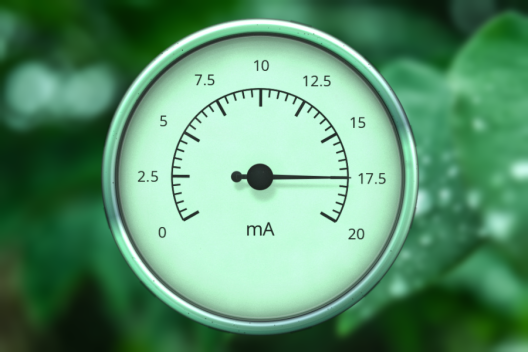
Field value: 17.5 mA
